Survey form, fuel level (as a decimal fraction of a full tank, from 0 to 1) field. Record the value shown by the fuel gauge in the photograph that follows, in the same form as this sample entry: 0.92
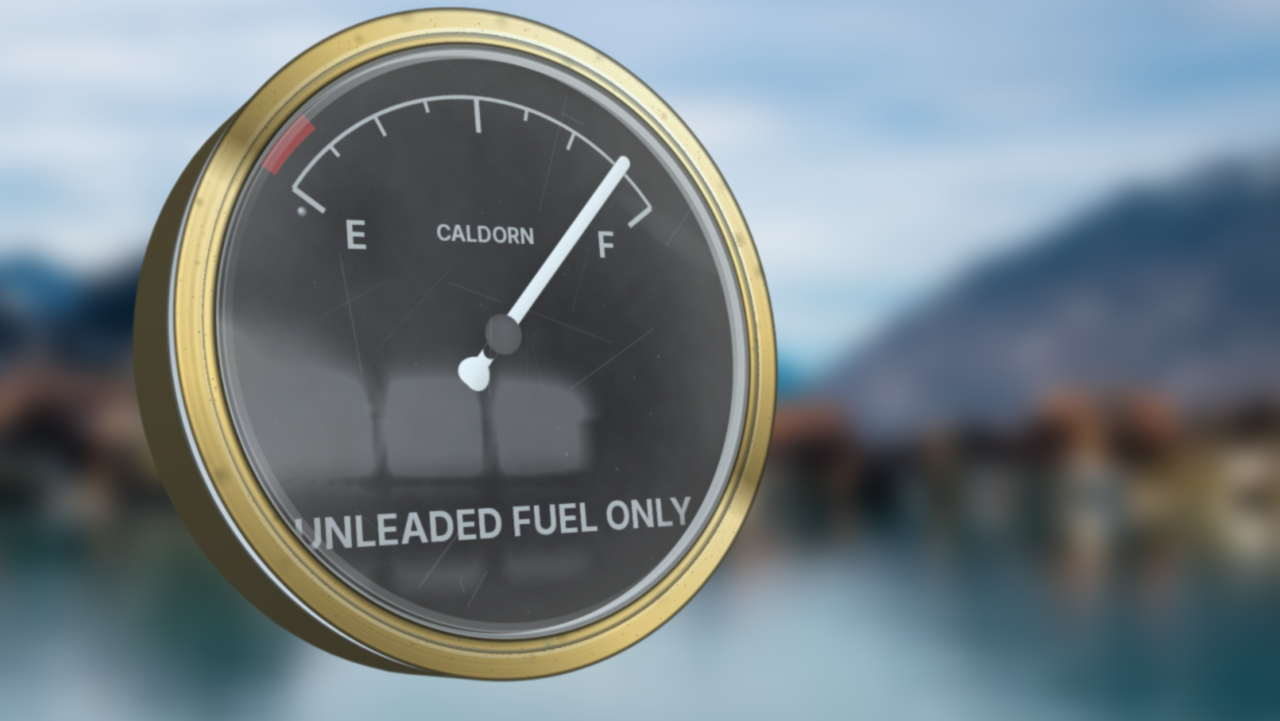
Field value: 0.875
